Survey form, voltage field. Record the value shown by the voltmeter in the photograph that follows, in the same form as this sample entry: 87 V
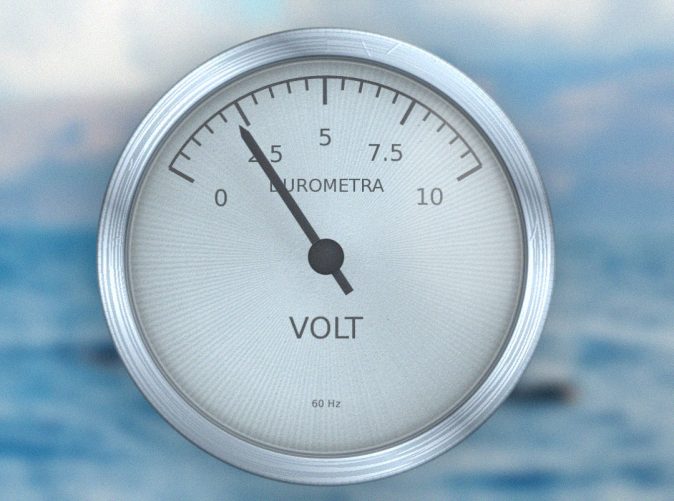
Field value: 2.25 V
